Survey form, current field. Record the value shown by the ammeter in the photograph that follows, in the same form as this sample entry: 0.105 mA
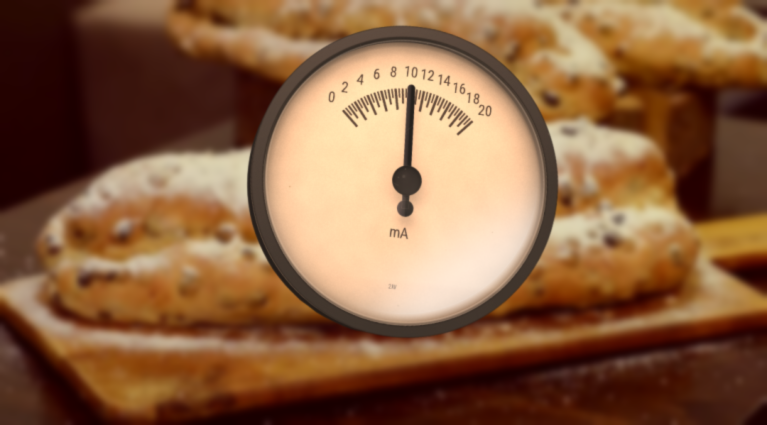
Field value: 10 mA
